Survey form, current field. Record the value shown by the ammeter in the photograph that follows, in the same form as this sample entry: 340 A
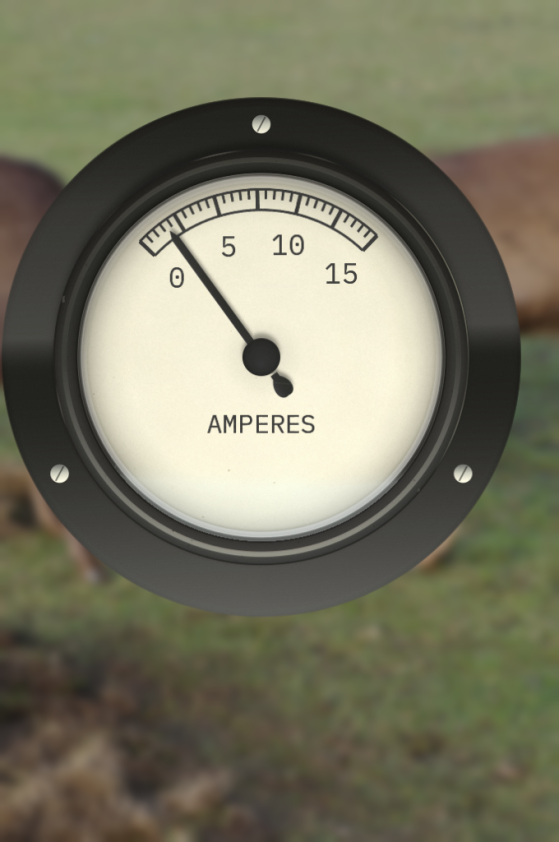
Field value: 1.75 A
